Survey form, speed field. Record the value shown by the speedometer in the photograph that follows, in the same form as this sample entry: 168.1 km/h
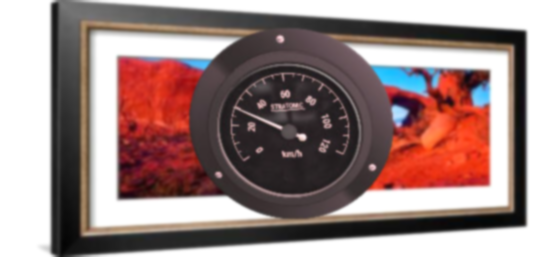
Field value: 30 km/h
